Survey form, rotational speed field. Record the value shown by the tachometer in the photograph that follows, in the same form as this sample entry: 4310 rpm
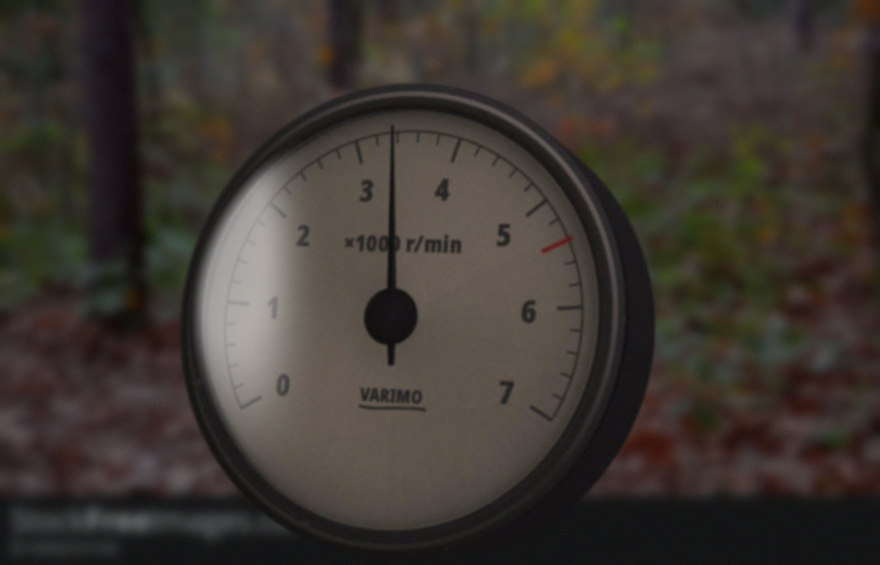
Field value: 3400 rpm
